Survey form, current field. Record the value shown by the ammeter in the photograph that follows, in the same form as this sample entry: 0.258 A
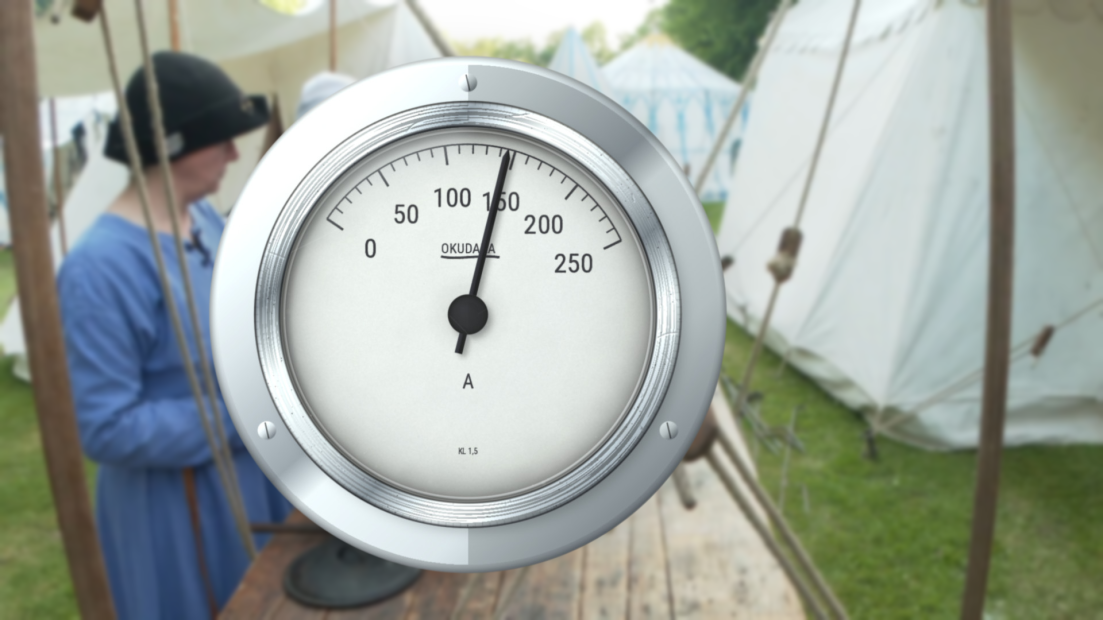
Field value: 145 A
